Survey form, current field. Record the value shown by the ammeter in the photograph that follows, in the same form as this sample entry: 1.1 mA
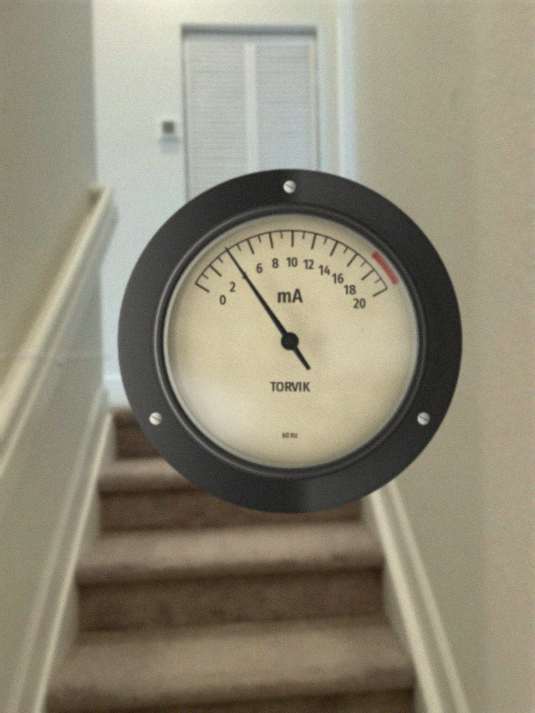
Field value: 4 mA
